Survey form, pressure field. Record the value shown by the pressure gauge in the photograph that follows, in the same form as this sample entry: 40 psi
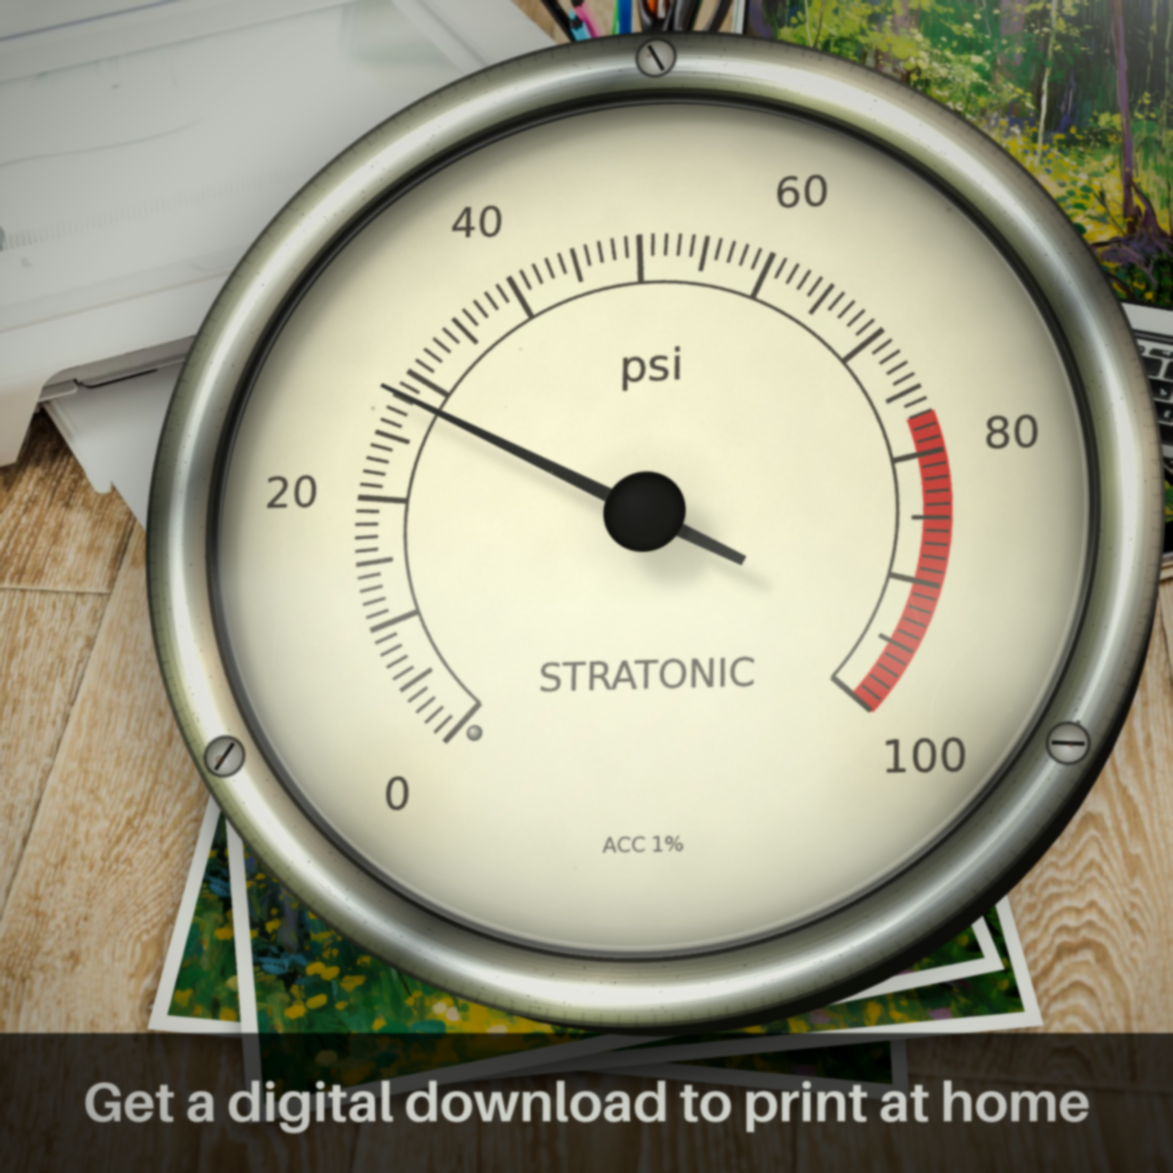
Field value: 28 psi
